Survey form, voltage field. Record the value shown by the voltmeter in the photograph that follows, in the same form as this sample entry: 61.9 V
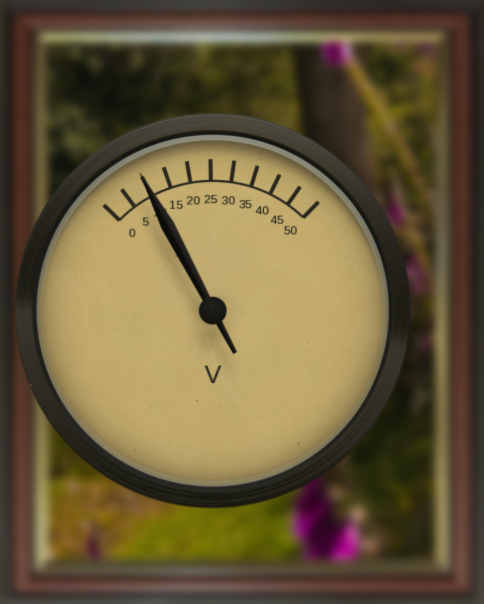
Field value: 10 V
